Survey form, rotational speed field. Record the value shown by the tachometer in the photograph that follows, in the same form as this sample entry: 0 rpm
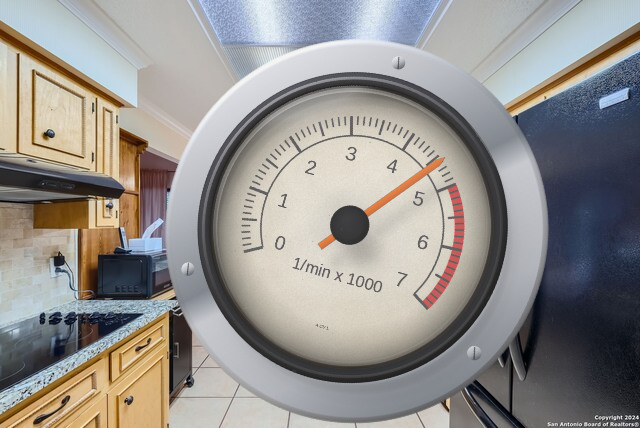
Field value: 4600 rpm
